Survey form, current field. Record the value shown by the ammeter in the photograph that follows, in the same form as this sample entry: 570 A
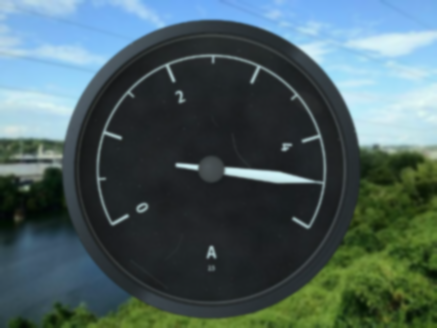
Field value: 4.5 A
